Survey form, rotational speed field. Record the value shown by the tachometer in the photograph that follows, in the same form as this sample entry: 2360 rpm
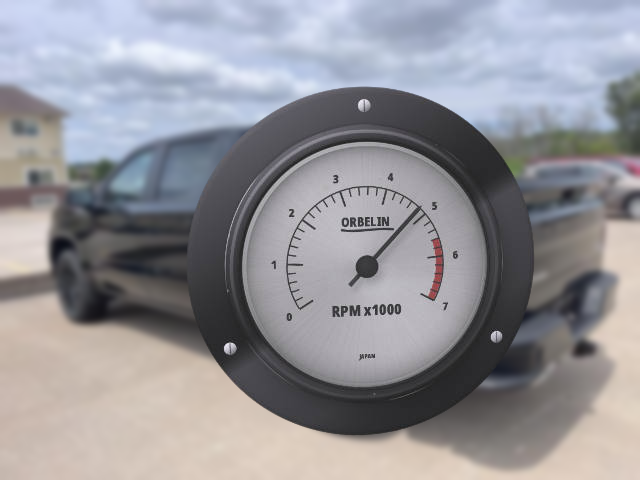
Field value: 4800 rpm
